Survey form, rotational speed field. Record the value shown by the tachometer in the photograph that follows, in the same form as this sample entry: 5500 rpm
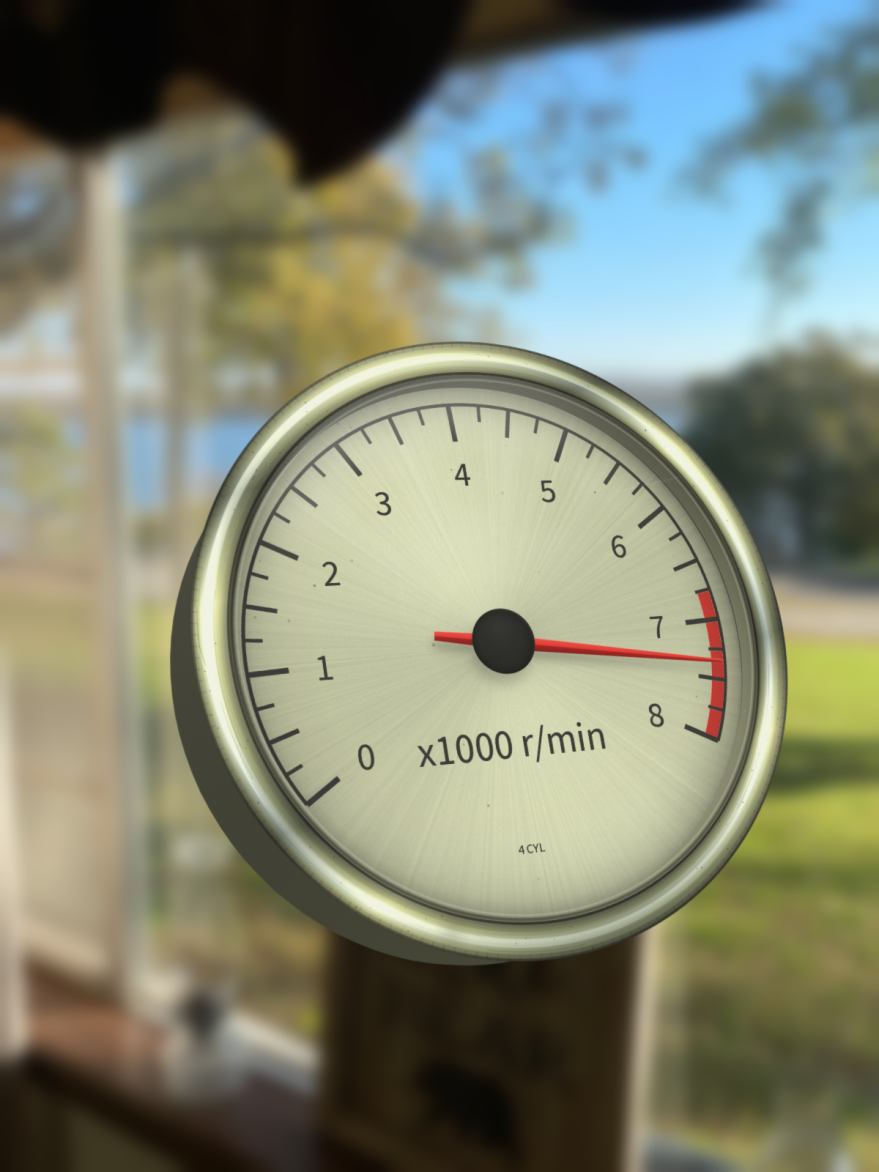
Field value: 7375 rpm
